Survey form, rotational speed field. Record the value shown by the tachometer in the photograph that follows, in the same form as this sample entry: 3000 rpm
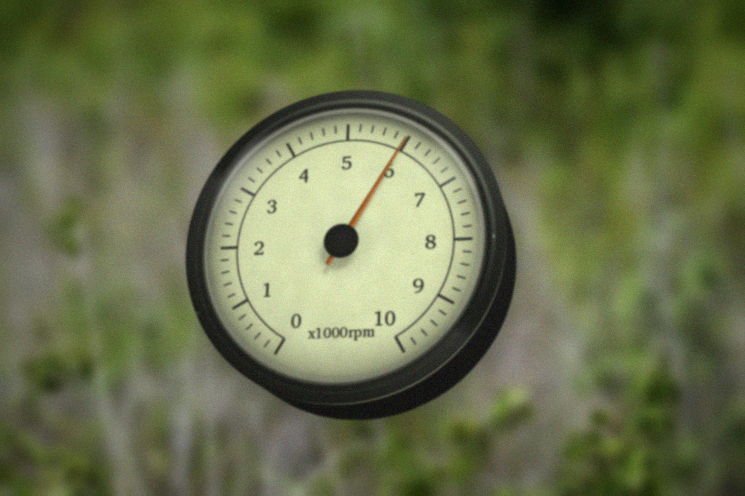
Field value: 6000 rpm
